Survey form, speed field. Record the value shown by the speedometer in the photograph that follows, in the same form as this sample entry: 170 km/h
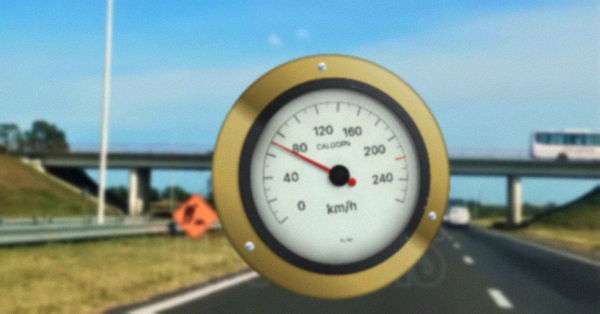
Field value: 70 km/h
